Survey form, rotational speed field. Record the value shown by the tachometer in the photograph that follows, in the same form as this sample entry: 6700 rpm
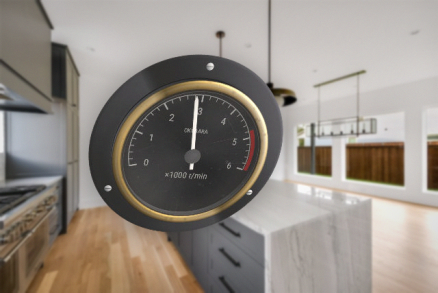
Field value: 2800 rpm
